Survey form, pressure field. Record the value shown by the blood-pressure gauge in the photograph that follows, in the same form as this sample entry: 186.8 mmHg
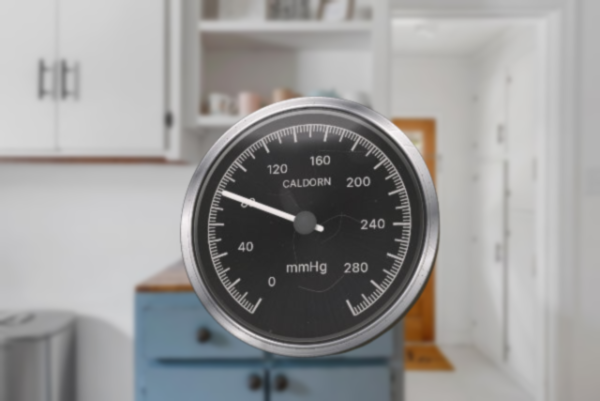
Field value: 80 mmHg
